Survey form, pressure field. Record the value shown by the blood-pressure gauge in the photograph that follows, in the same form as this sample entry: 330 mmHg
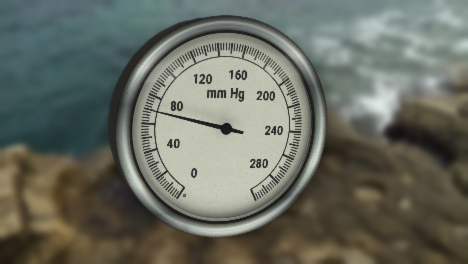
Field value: 70 mmHg
